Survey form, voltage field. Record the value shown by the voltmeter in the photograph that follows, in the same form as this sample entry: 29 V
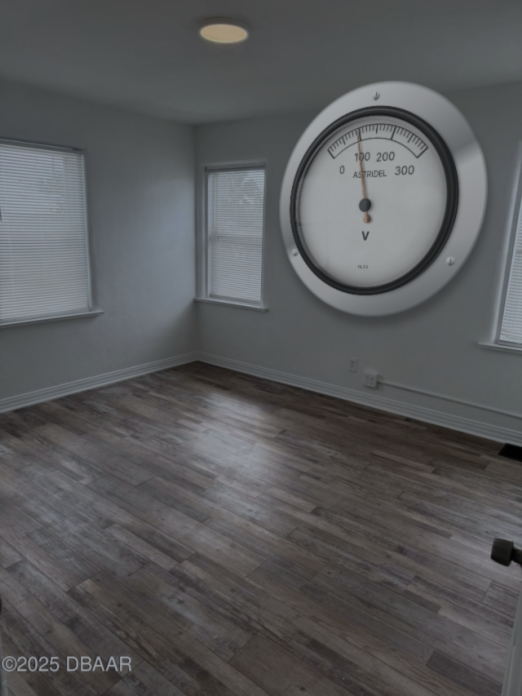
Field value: 100 V
